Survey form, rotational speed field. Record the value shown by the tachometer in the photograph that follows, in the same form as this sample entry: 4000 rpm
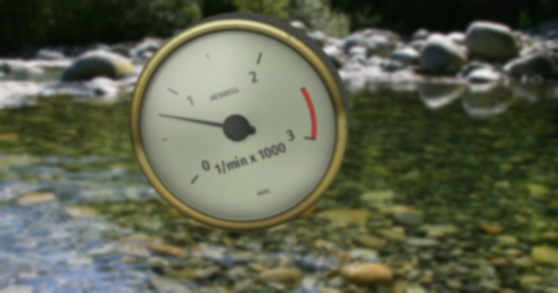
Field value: 750 rpm
